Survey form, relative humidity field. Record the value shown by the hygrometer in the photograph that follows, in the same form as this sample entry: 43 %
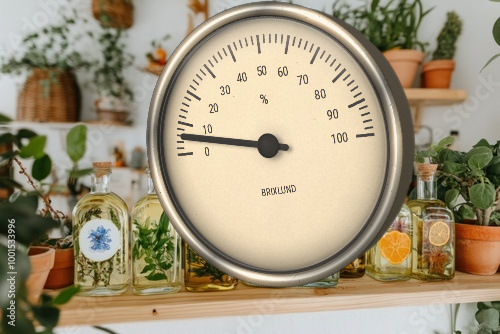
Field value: 6 %
